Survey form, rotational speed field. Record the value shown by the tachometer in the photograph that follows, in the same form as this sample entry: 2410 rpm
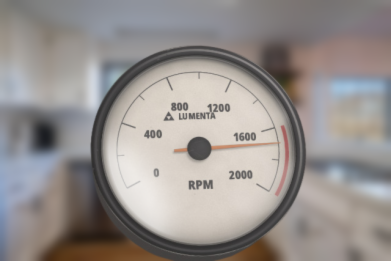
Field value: 1700 rpm
